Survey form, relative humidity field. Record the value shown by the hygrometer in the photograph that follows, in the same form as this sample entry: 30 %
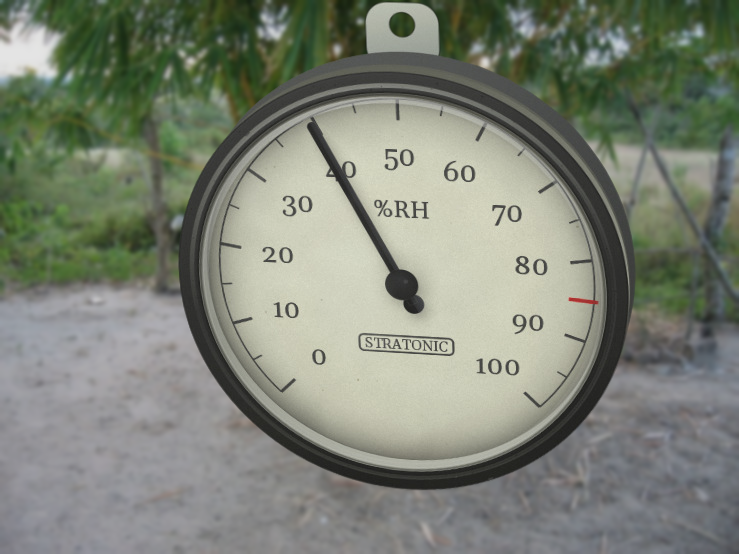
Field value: 40 %
